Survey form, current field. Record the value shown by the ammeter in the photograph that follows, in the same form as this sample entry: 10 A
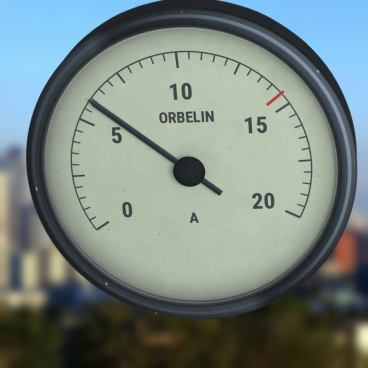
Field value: 6 A
